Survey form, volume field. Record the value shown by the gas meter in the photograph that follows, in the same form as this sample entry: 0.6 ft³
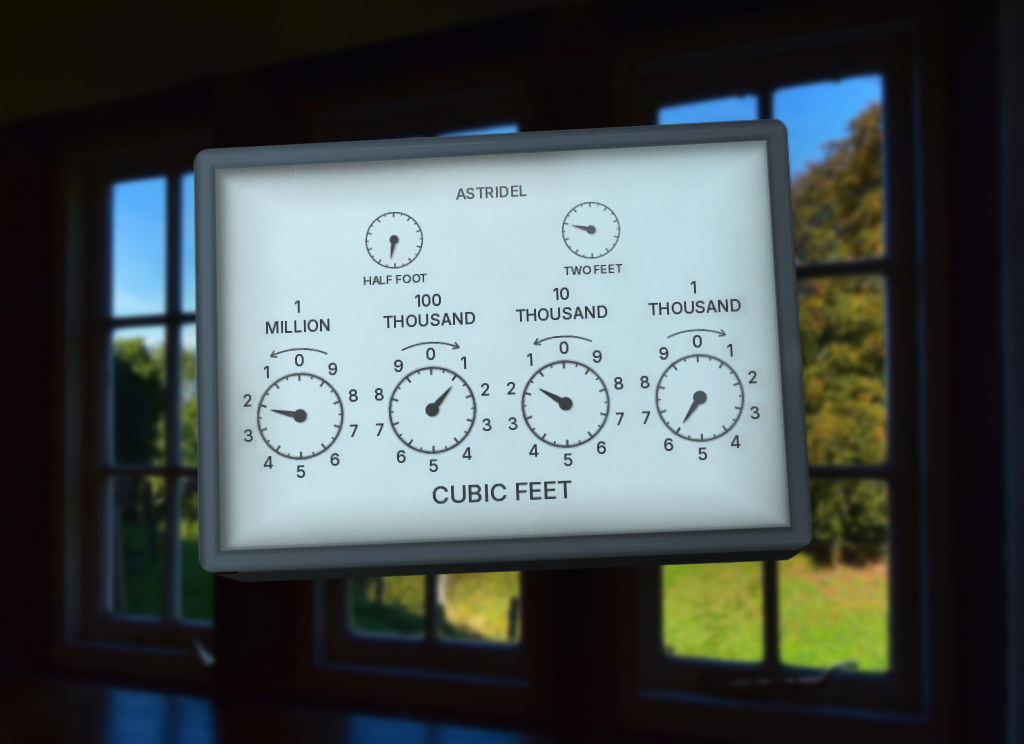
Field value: 211600 ft³
